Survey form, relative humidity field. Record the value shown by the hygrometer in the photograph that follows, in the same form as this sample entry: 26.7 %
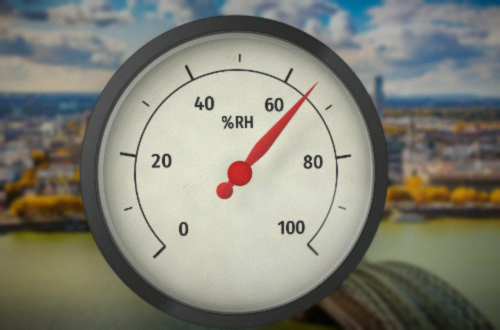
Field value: 65 %
